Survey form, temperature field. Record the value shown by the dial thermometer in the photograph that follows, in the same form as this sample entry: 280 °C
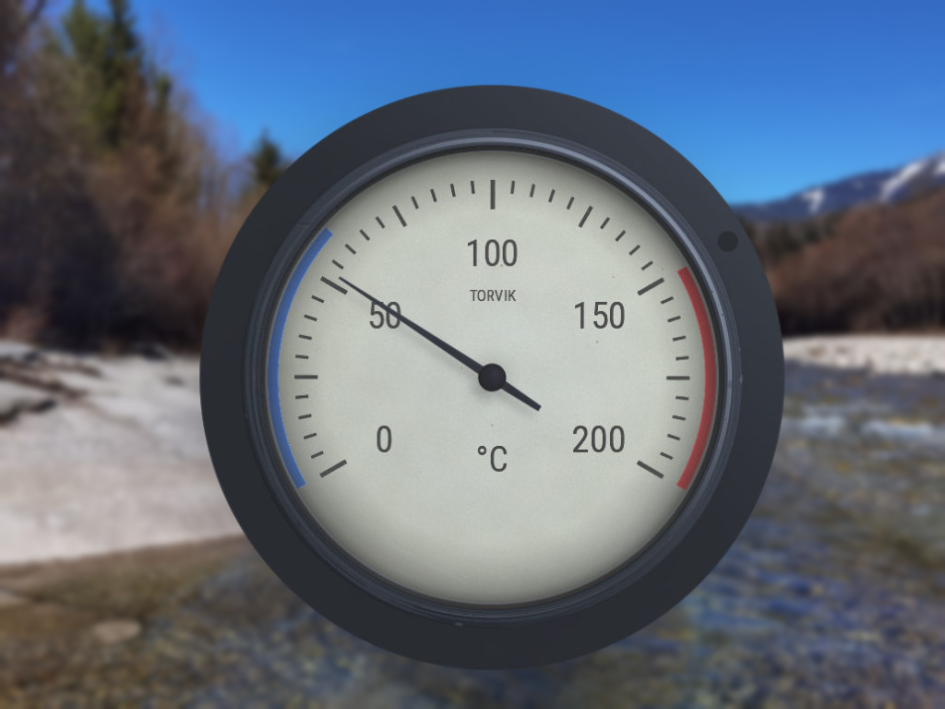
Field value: 52.5 °C
